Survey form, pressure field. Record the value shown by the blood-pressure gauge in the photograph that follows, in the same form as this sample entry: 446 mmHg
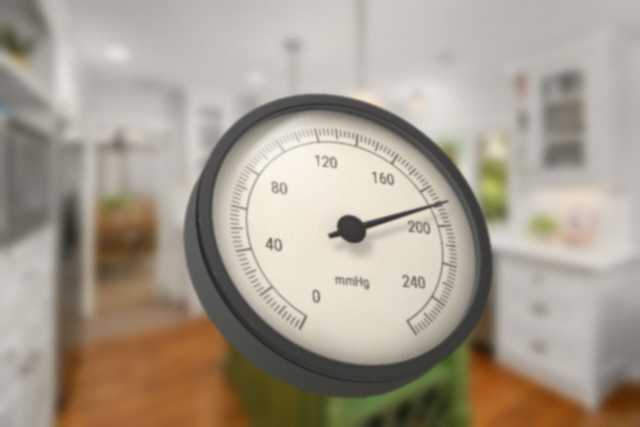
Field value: 190 mmHg
